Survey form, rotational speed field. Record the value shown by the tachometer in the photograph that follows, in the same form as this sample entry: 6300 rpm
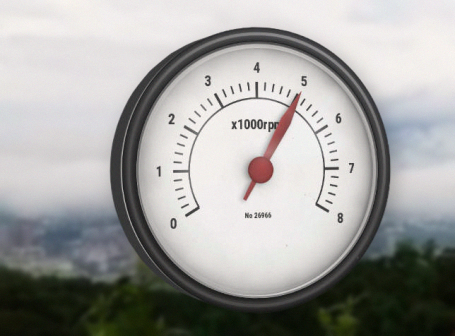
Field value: 5000 rpm
